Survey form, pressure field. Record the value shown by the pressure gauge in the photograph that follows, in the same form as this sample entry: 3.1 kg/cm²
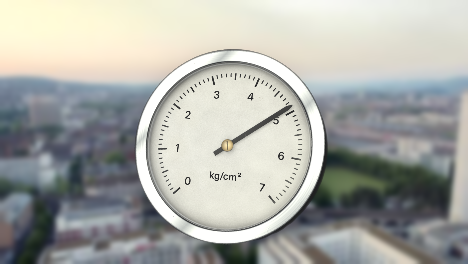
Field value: 4.9 kg/cm²
